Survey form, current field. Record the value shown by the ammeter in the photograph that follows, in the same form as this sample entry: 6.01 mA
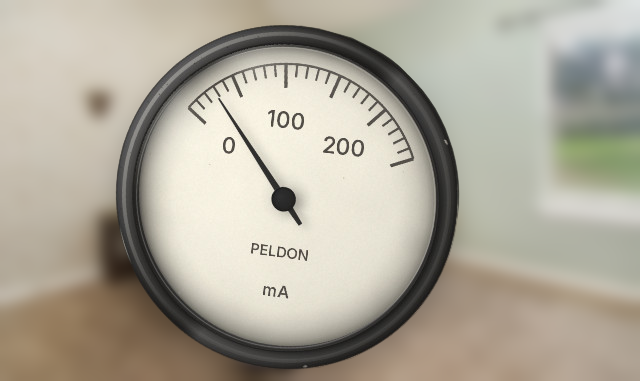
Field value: 30 mA
